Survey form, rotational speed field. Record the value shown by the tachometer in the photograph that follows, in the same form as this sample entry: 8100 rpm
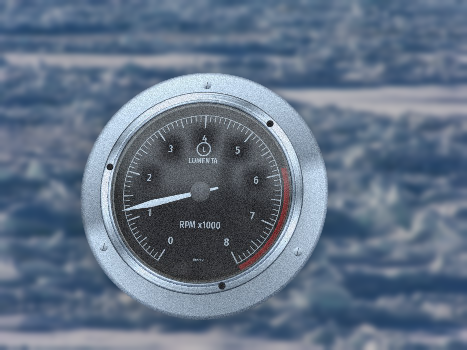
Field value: 1200 rpm
